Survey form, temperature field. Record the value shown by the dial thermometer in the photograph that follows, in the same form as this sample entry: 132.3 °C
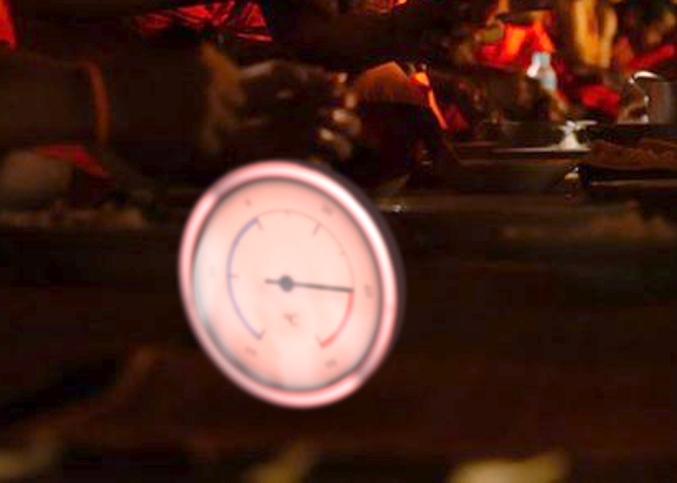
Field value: 40 °C
